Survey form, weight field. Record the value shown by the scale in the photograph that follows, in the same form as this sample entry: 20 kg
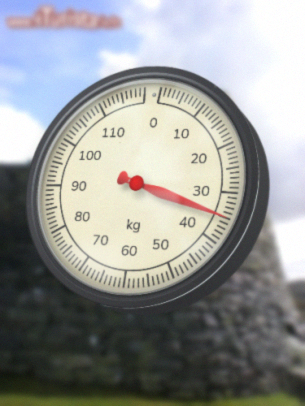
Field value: 35 kg
